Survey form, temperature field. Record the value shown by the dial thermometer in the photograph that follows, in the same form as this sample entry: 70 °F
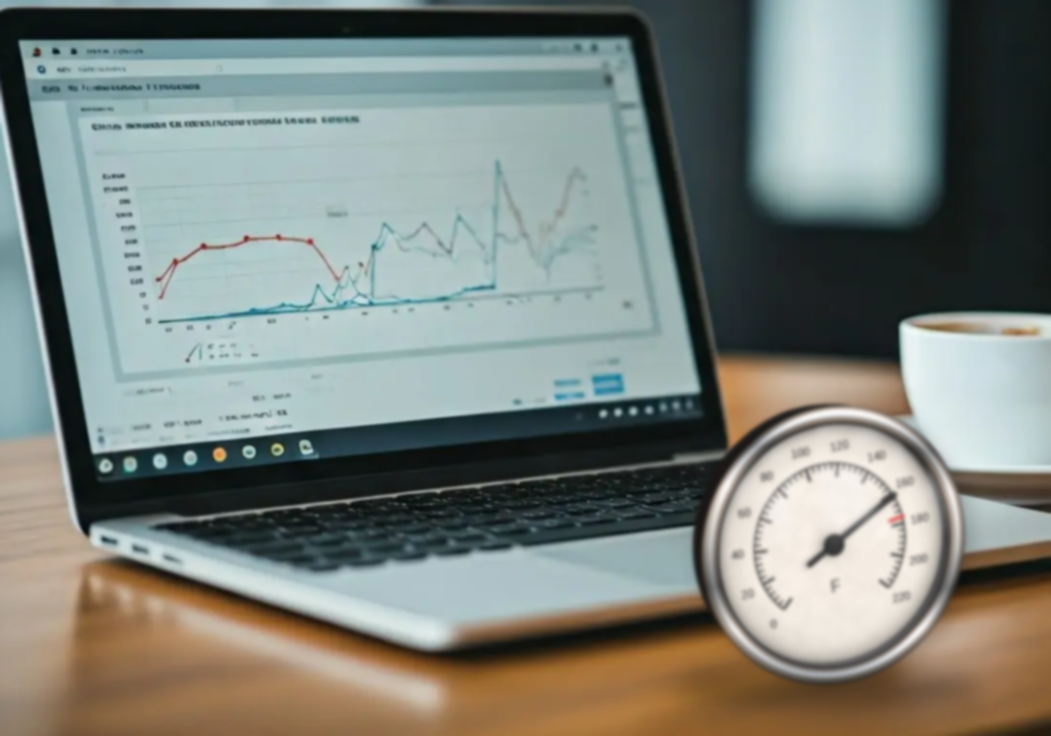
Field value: 160 °F
